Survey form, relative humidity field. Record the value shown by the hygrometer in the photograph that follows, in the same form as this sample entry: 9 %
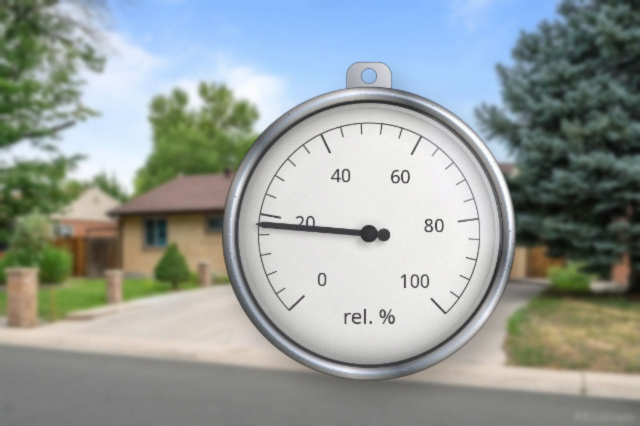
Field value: 18 %
